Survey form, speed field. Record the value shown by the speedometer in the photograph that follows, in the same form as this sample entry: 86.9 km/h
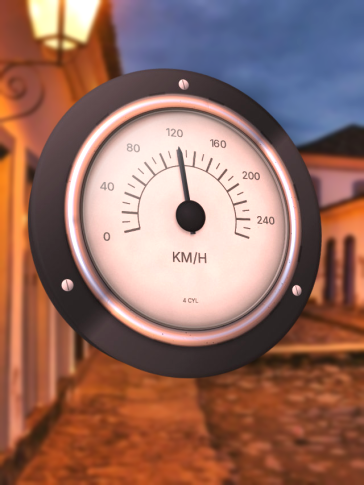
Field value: 120 km/h
